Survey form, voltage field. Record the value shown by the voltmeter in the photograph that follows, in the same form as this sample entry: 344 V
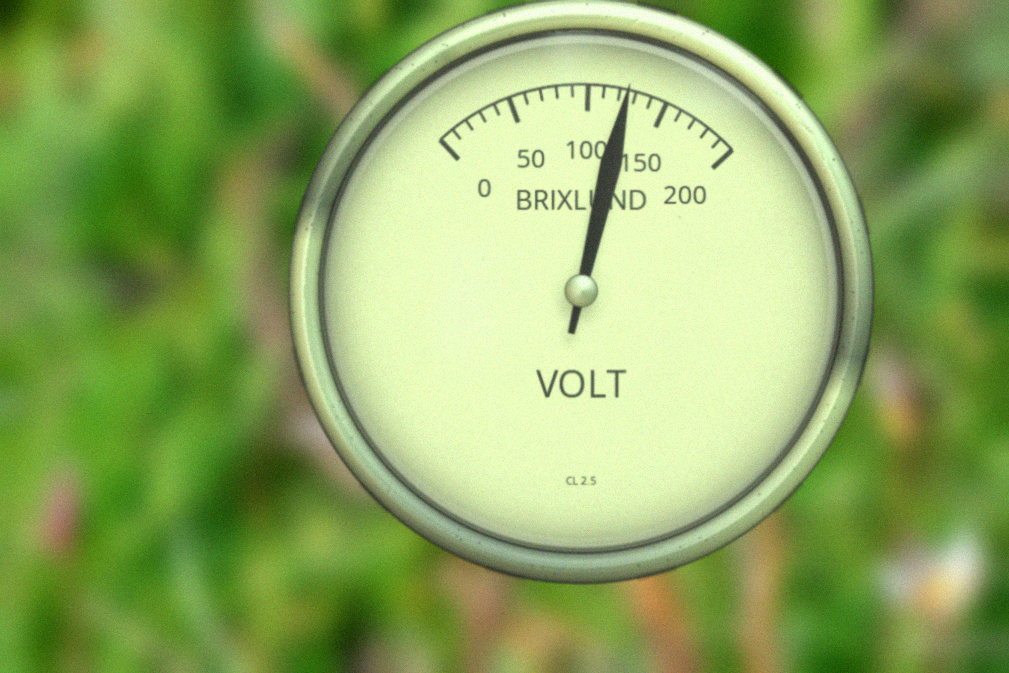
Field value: 125 V
